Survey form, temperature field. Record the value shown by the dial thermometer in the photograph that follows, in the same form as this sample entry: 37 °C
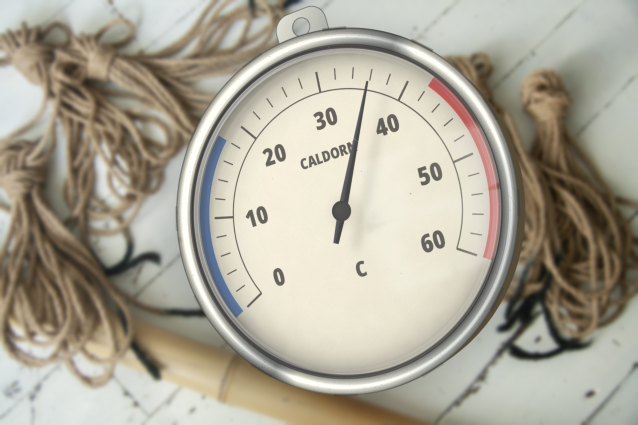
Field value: 36 °C
